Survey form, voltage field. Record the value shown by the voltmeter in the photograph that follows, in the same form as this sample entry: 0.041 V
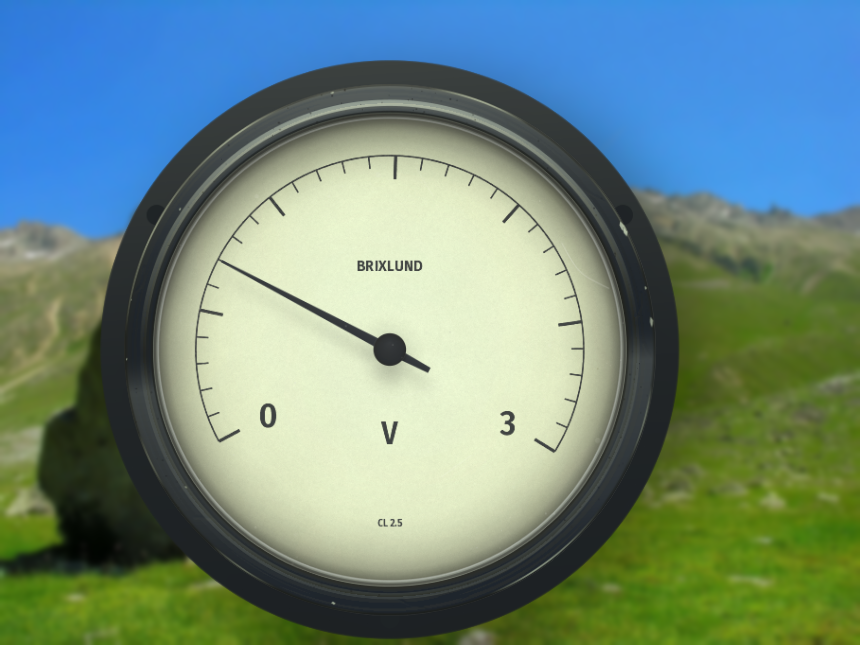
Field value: 0.7 V
